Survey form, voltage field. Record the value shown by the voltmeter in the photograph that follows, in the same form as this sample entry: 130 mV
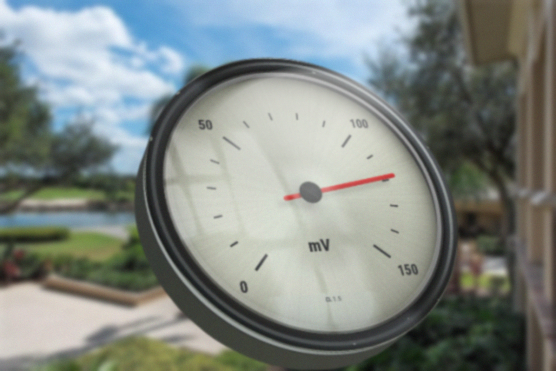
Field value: 120 mV
